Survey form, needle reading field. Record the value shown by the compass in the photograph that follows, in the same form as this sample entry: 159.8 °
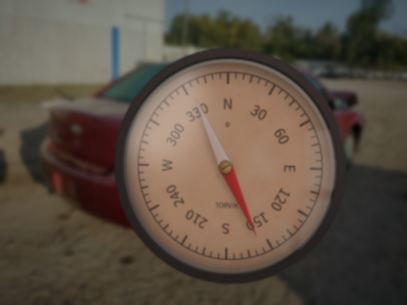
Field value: 155 °
